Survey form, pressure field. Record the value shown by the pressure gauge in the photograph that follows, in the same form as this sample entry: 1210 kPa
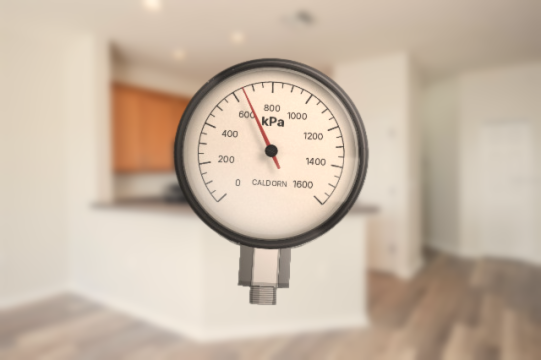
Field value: 650 kPa
